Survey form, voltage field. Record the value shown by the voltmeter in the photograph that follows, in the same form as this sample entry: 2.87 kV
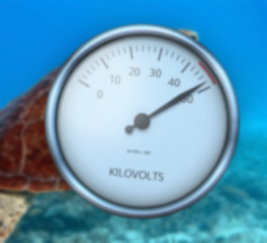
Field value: 48 kV
